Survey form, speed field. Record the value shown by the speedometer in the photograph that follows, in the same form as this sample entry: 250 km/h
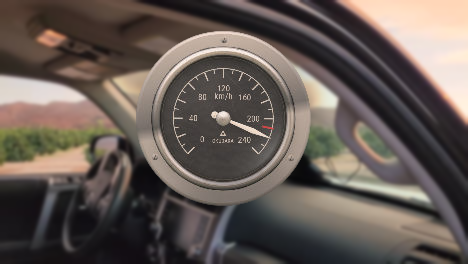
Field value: 220 km/h
